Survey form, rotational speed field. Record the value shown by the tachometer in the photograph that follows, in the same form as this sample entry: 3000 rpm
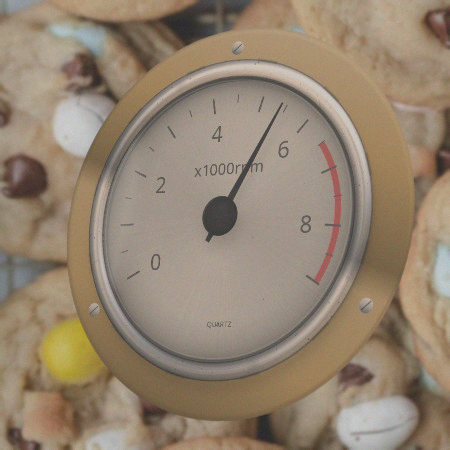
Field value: 5500 rpm
